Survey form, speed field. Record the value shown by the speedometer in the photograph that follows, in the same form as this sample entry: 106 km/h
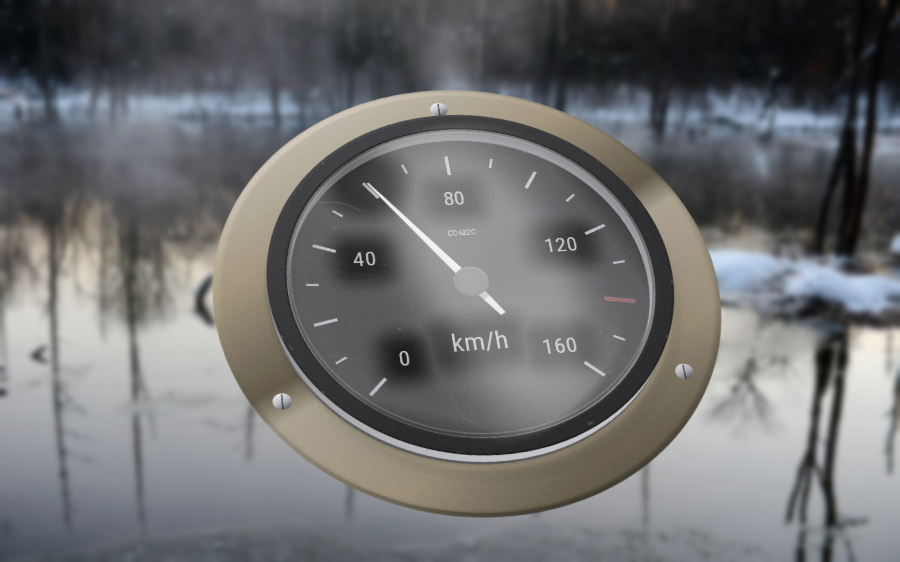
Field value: 60 km/h
